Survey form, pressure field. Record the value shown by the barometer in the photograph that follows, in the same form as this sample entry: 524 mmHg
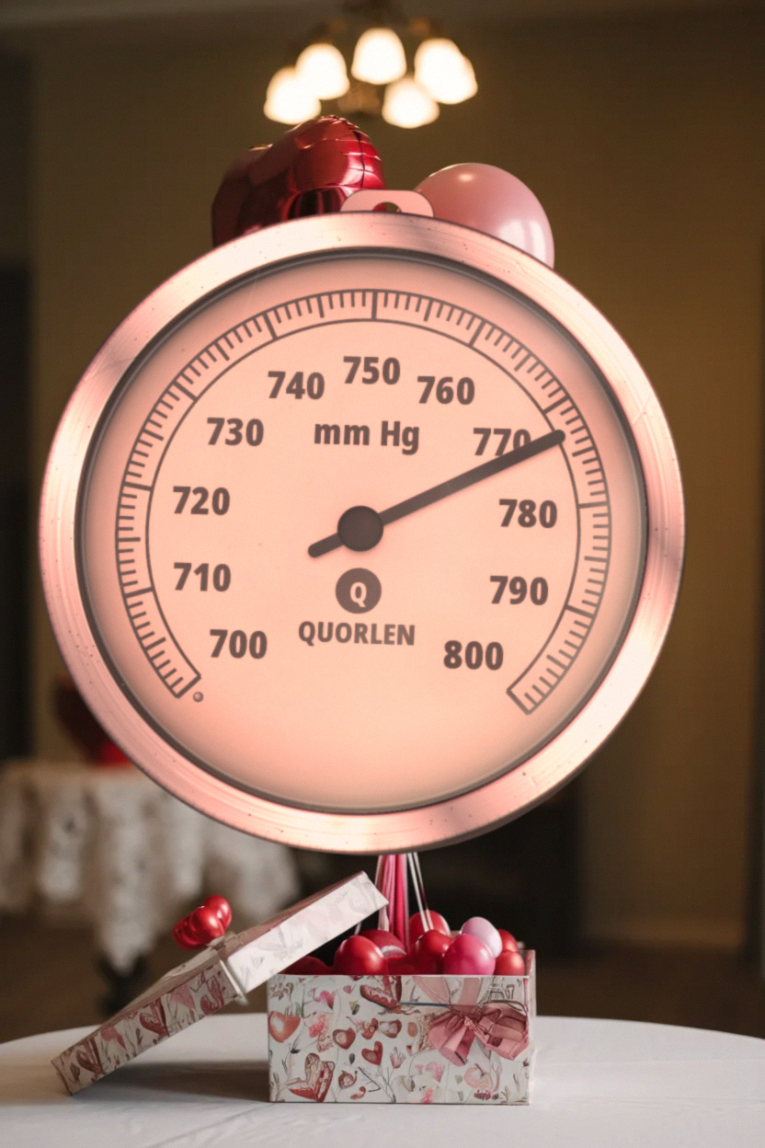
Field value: 773 mmHg
